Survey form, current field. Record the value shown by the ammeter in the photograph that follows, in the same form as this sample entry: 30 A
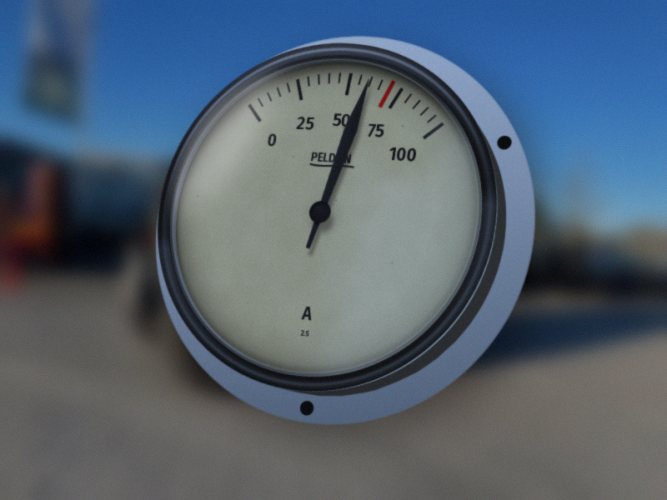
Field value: 60 A
